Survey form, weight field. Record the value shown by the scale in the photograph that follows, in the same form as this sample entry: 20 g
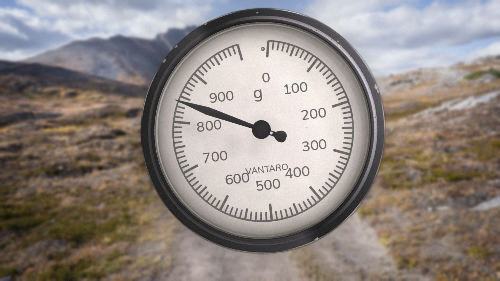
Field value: 840 g
